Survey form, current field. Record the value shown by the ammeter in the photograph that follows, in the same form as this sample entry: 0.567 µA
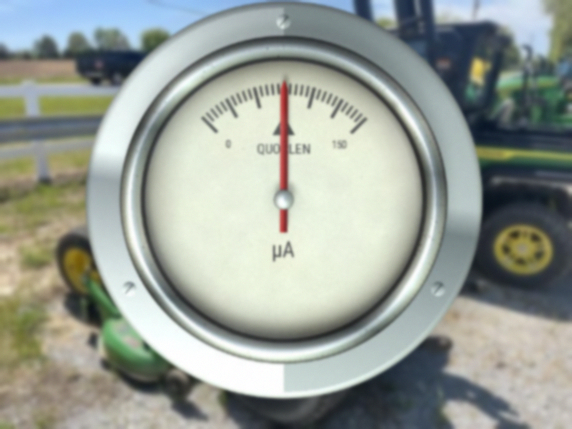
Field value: 75 µA
